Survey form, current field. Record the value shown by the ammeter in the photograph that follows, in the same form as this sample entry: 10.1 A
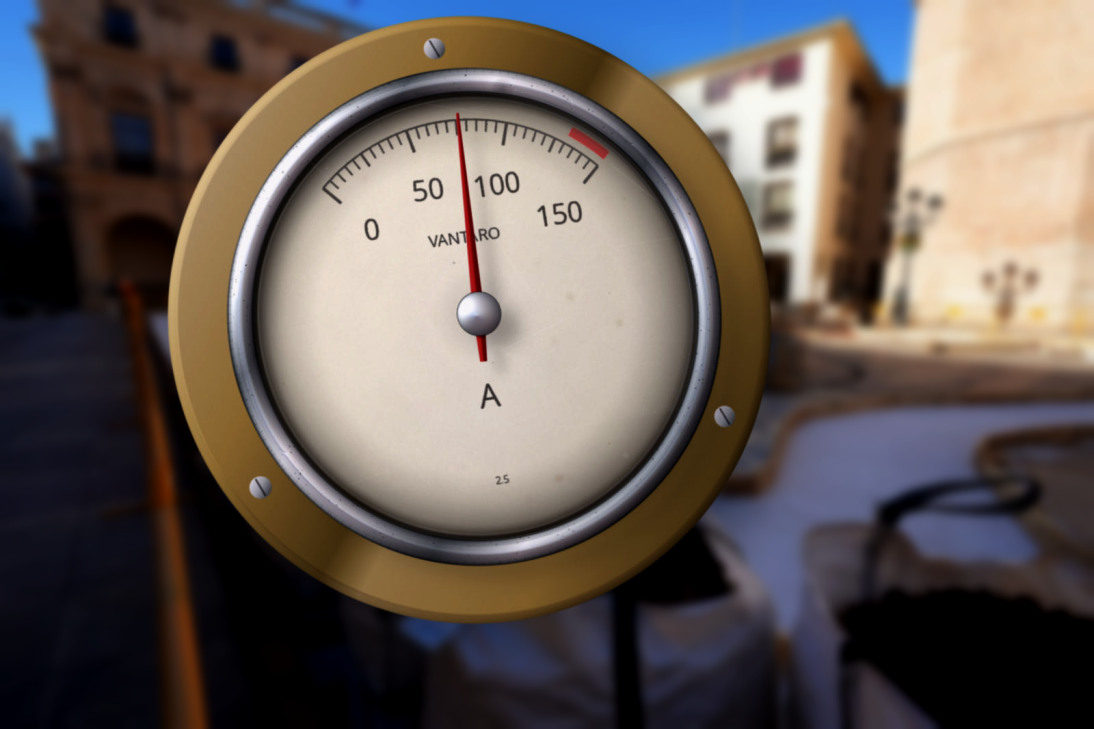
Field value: 75 A
